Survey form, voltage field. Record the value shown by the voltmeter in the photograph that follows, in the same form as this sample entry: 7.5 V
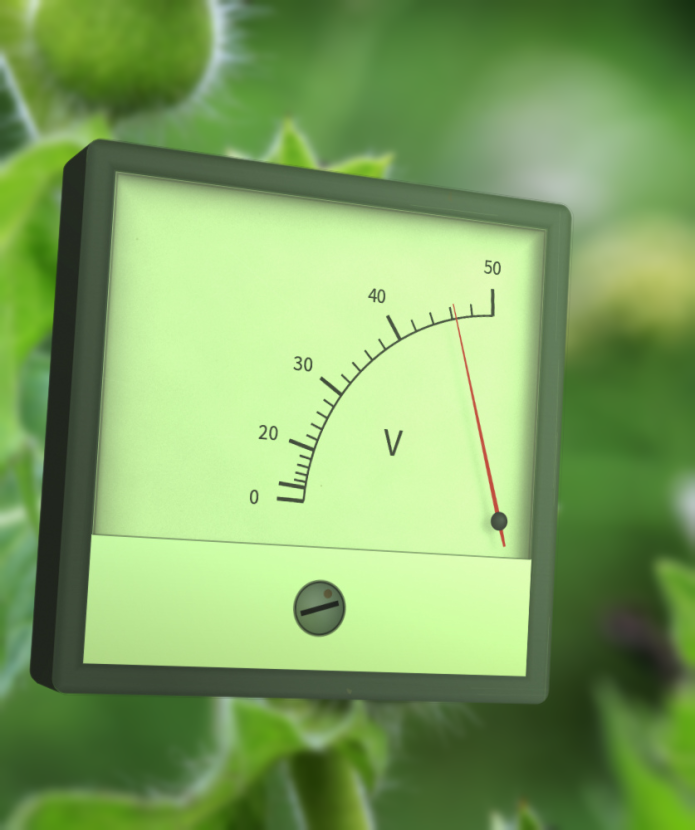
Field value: 46 V
